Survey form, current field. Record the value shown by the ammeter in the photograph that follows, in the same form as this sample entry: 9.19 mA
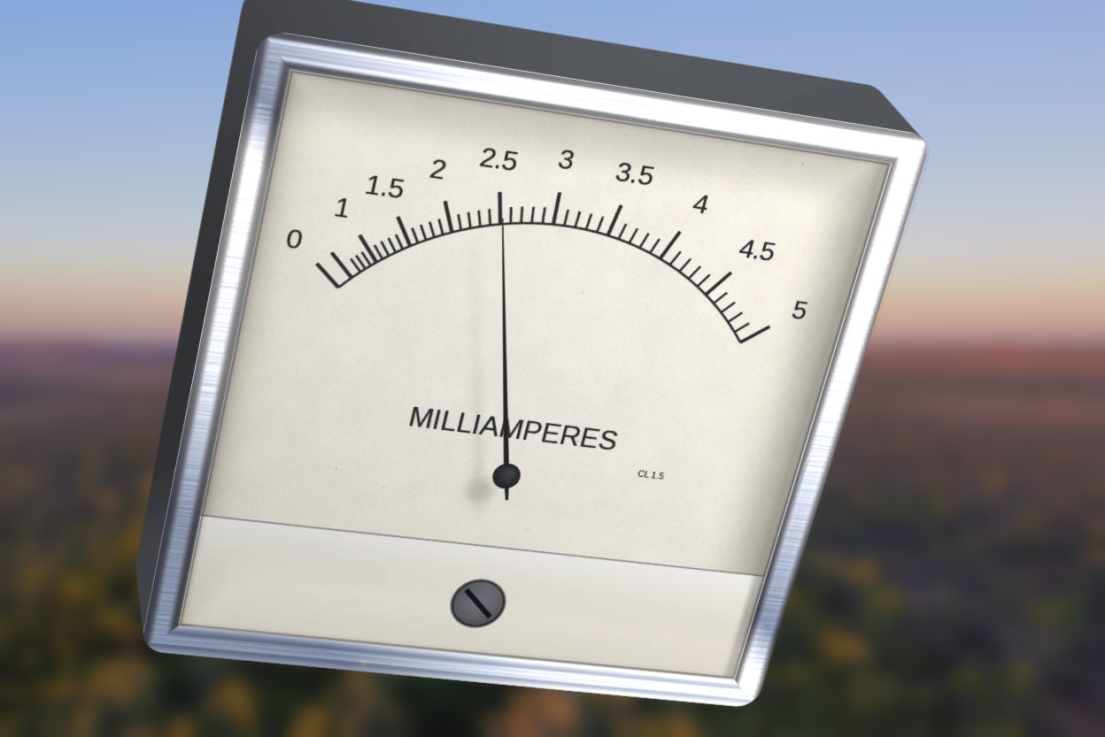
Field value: 2.5 mA
